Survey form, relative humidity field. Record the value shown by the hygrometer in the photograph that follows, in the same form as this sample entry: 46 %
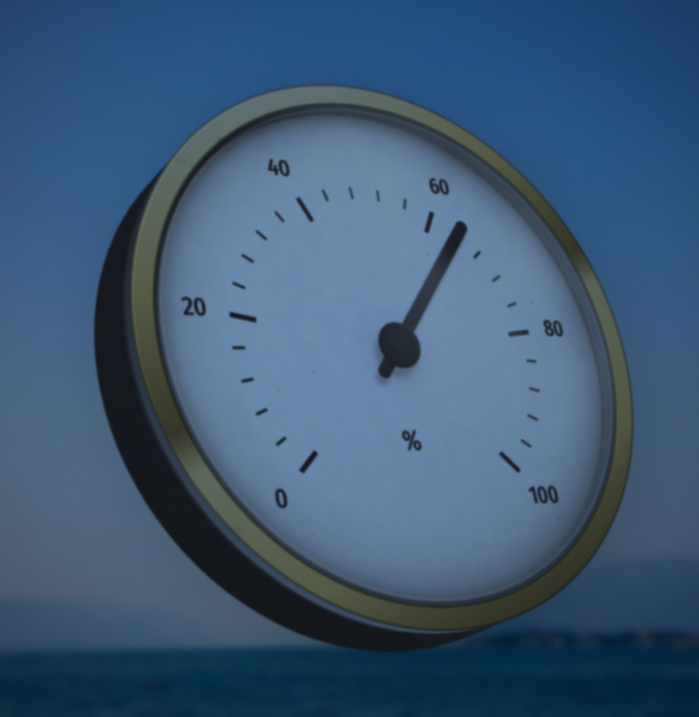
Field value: 64 %
